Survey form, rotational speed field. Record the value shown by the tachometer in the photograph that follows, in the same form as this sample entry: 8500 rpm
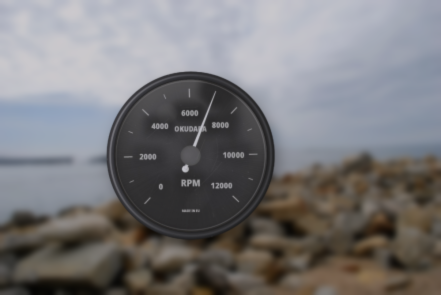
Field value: 7000 rpm
